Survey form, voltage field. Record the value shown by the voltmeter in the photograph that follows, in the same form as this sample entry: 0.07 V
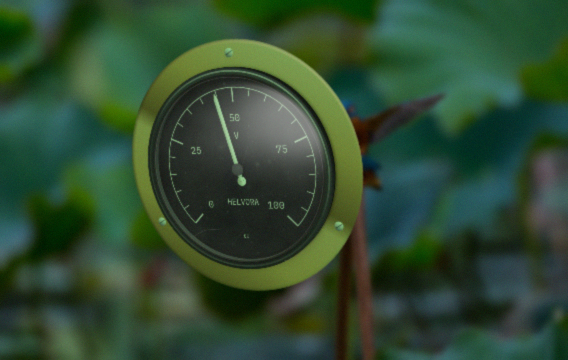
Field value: 45 V
